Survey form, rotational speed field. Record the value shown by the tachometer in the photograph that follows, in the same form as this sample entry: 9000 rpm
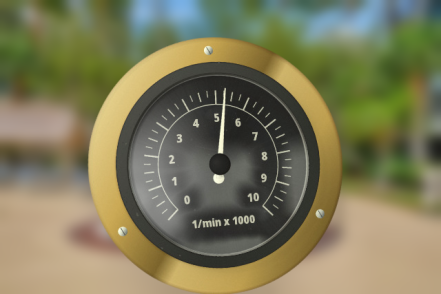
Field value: 5250 rpm
